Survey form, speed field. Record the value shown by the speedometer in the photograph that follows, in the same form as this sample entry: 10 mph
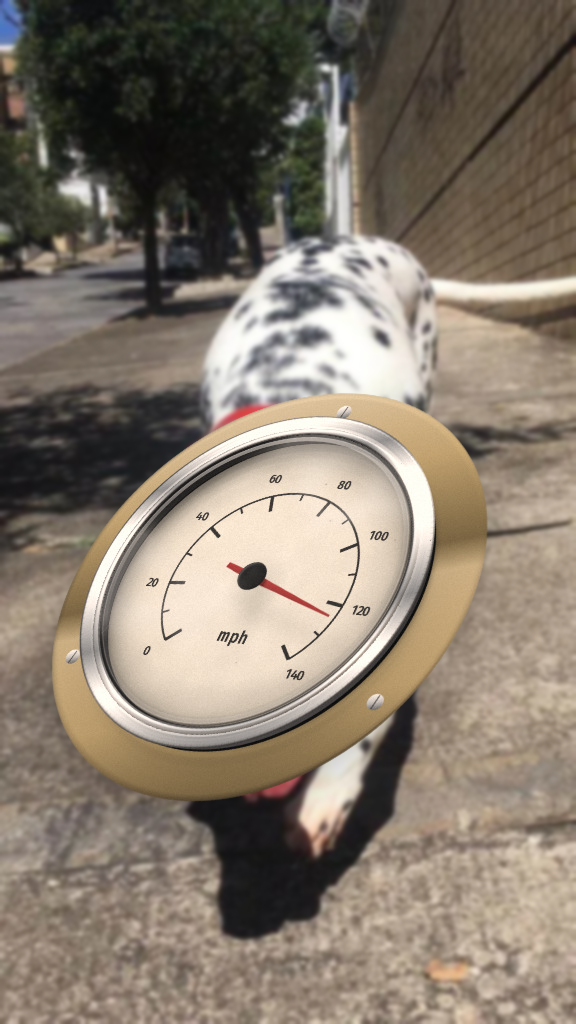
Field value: 125 mph
